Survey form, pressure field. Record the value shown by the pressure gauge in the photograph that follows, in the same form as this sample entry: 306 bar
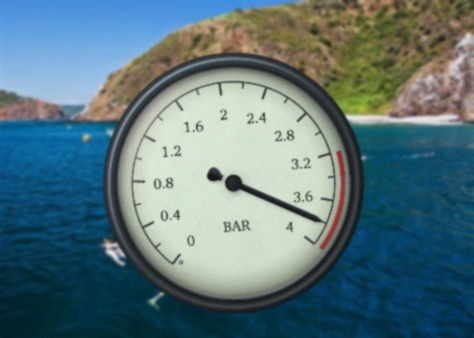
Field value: 3.8 bar
